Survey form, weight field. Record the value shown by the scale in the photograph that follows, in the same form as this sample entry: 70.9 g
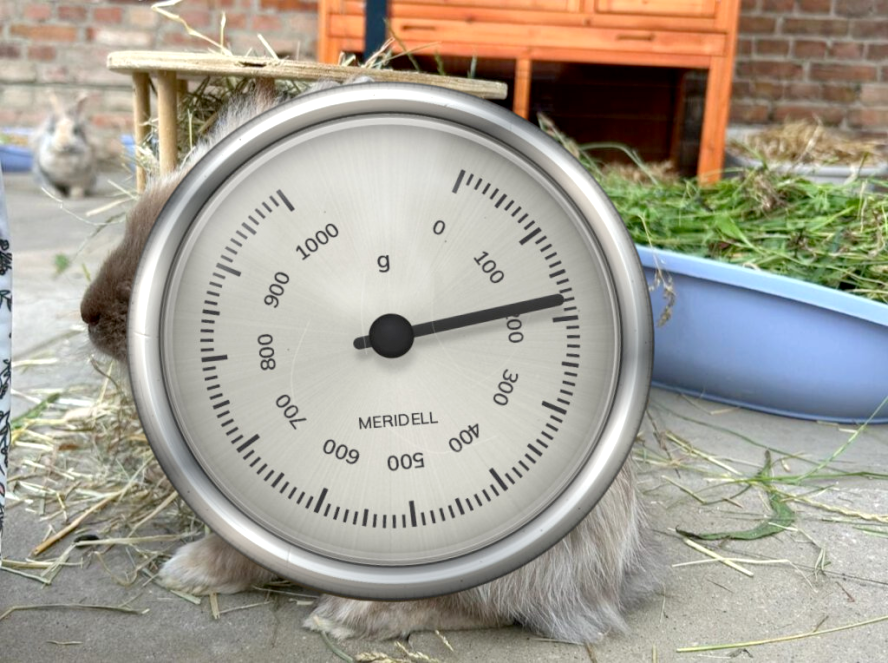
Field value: 180 g
